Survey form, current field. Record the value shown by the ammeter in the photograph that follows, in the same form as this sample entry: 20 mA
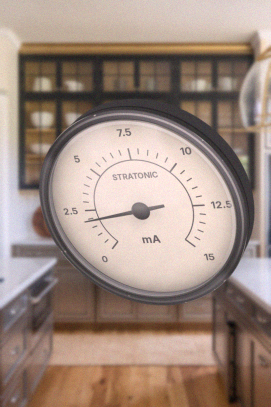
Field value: 2 mA
